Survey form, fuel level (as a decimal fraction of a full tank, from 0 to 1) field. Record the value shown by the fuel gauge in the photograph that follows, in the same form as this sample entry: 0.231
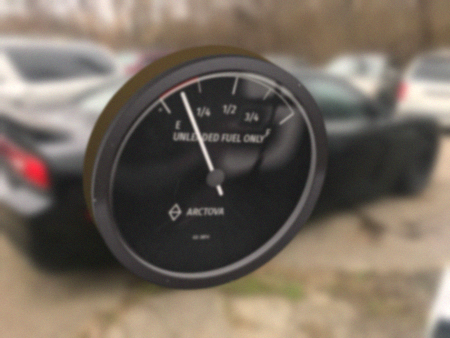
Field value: 0.125
